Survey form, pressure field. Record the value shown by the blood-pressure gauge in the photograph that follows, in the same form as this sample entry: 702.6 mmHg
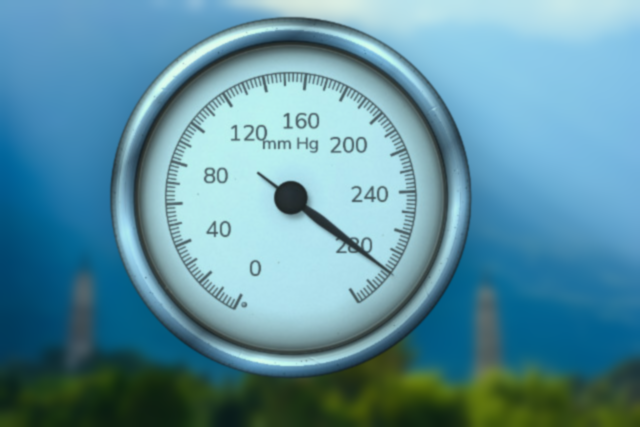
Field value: 280 mmHg
